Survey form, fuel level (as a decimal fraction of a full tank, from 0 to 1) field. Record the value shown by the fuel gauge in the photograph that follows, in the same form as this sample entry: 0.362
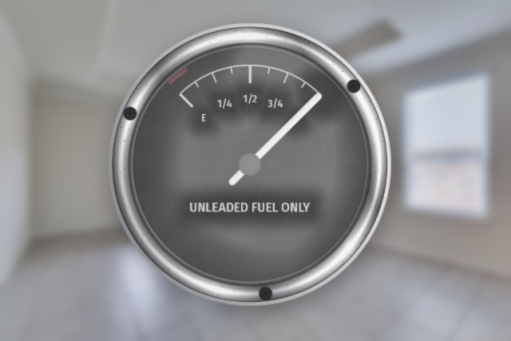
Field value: 1
